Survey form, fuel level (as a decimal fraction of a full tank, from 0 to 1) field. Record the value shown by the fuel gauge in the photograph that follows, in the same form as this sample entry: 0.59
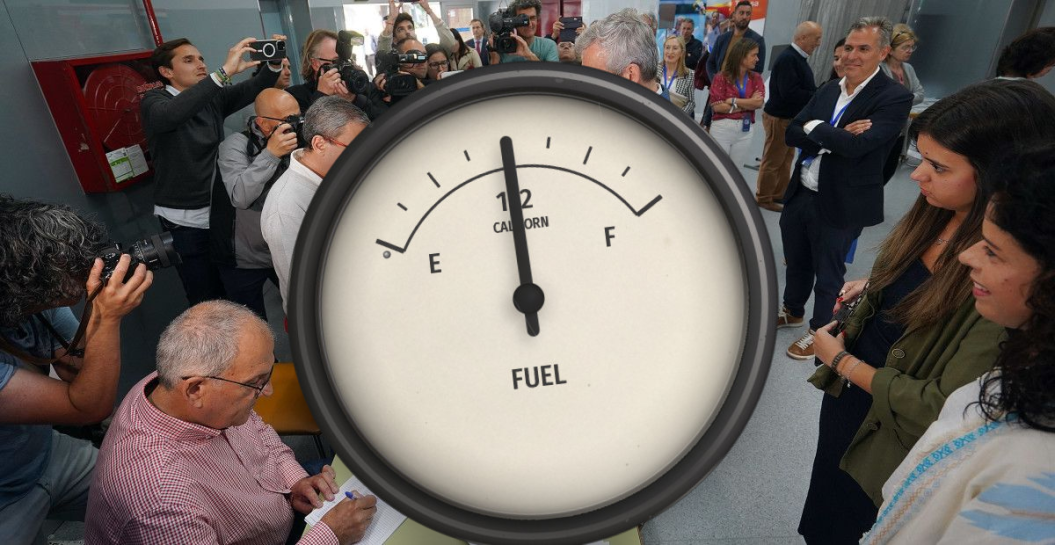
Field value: 0.5
